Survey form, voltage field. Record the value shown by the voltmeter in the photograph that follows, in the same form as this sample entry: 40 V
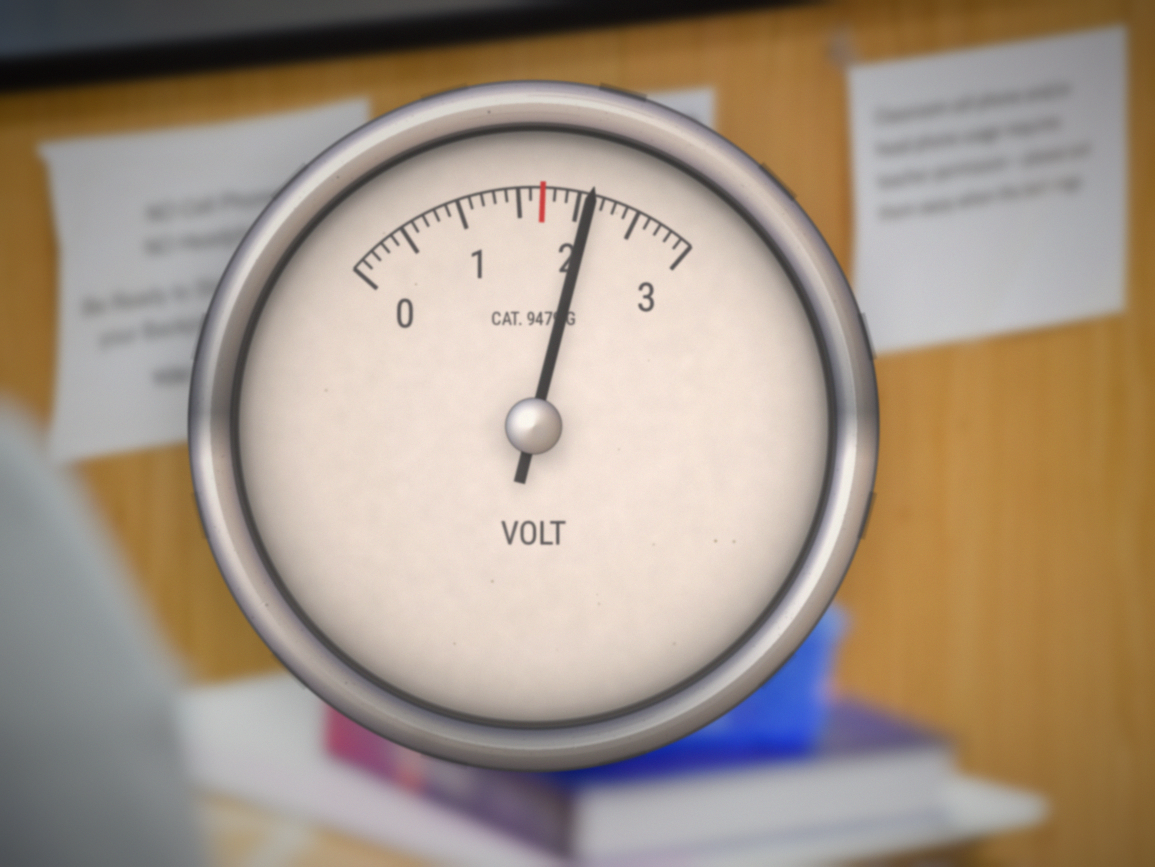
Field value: 2.1 V
